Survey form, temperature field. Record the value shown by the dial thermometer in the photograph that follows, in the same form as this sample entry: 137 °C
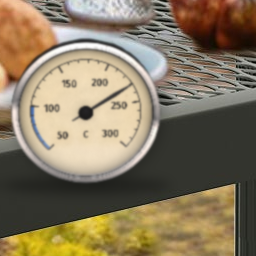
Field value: 230 °C
